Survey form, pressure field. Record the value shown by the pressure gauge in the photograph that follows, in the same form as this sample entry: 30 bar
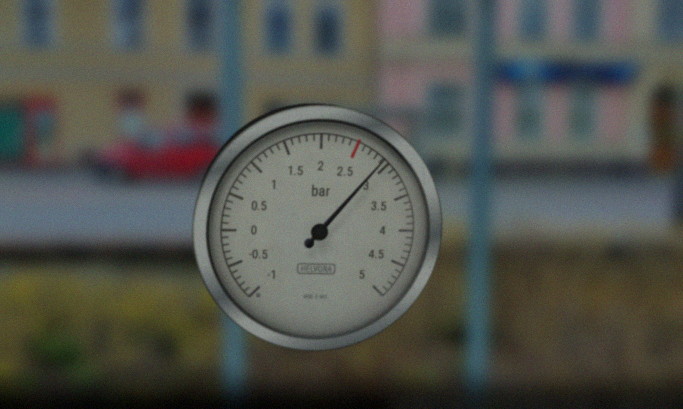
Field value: 2.9 bar
